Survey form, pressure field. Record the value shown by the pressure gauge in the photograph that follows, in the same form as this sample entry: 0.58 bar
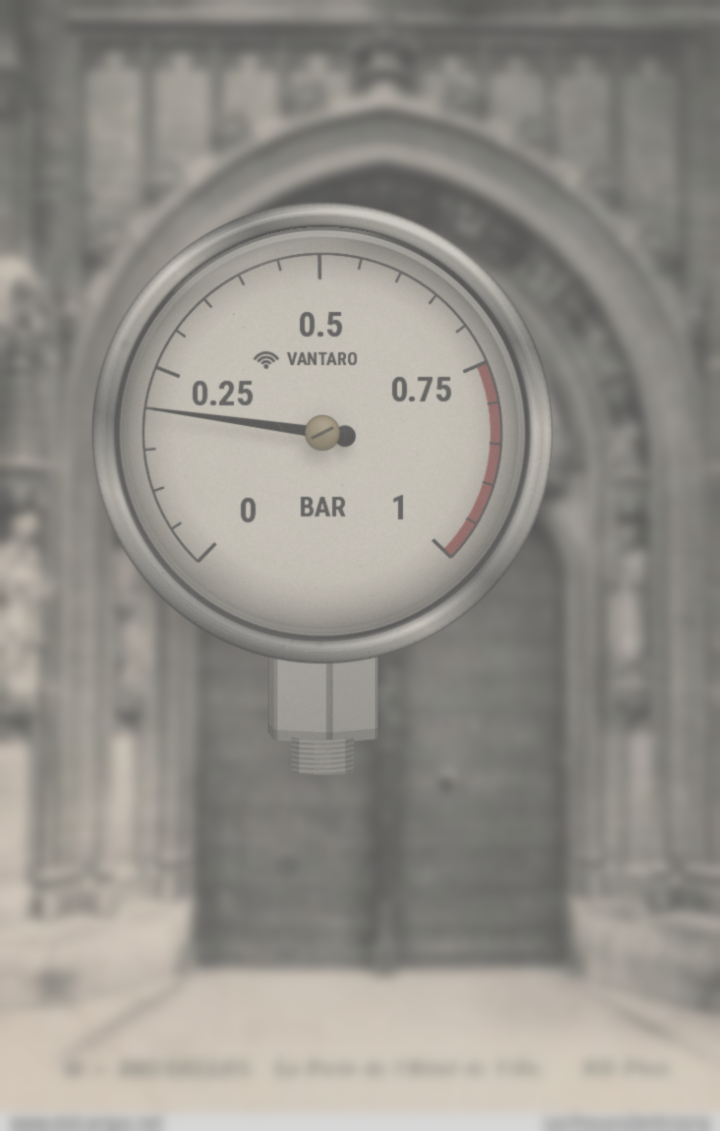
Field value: 0.2 bar
